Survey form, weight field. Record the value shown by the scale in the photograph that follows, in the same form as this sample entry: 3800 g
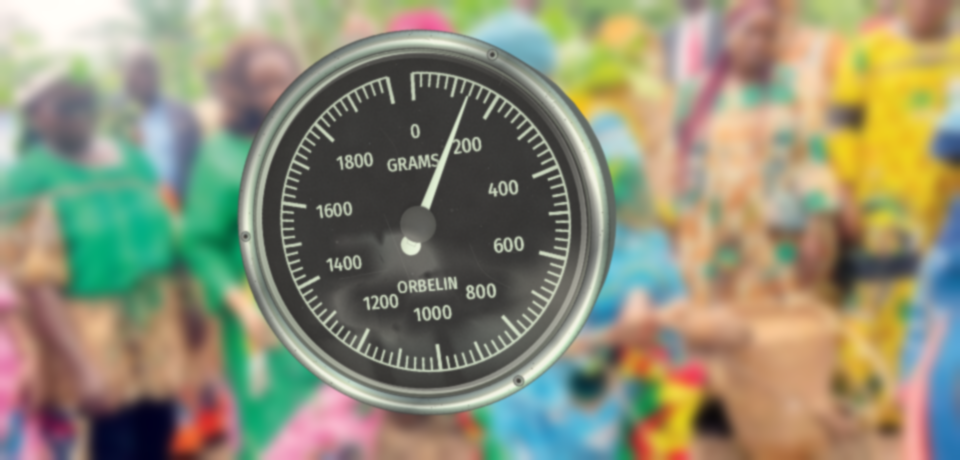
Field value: 140 g
